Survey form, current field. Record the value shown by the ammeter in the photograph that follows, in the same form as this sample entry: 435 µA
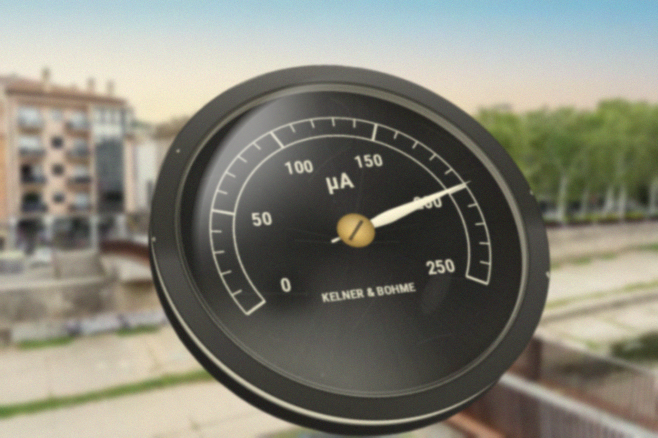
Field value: 200 µA
